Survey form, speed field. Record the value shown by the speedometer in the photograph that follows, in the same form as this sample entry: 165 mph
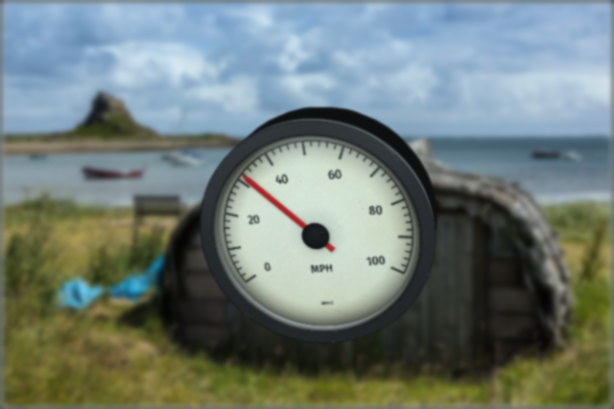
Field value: 32 mph
